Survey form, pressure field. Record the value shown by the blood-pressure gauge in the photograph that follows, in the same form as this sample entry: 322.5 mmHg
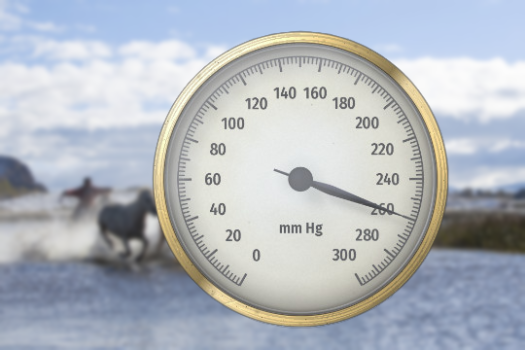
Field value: 260 mmHg
